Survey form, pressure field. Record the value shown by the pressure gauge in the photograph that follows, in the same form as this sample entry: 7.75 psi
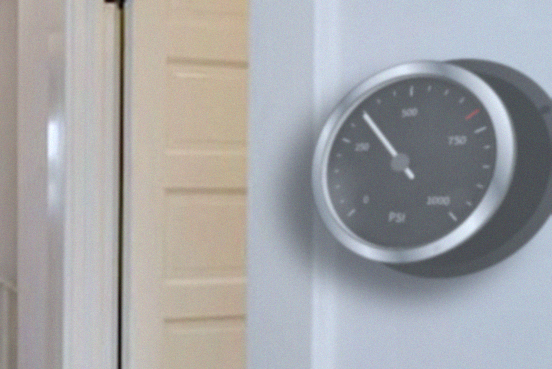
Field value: 350 psi
